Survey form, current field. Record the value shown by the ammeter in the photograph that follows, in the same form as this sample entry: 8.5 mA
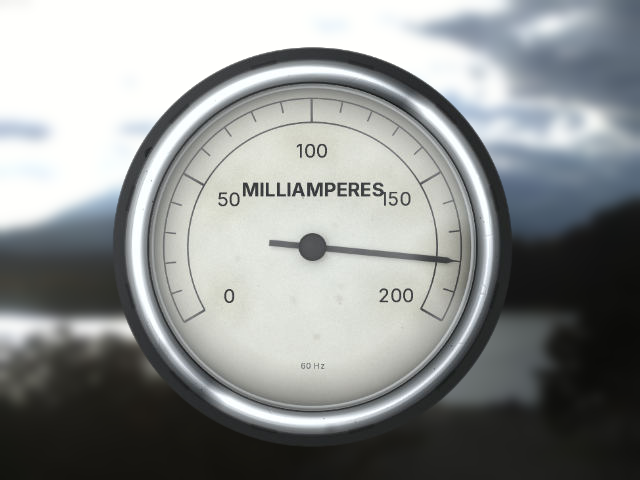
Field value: 180 mA
